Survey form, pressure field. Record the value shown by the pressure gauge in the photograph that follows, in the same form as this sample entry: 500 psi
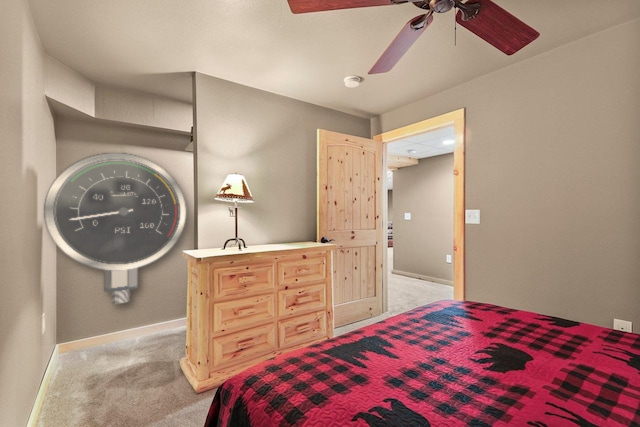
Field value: 10 psi
